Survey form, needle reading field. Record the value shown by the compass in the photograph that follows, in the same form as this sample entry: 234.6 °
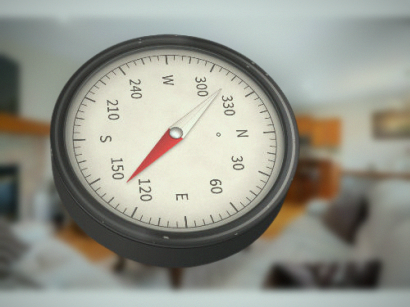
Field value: 135 °
